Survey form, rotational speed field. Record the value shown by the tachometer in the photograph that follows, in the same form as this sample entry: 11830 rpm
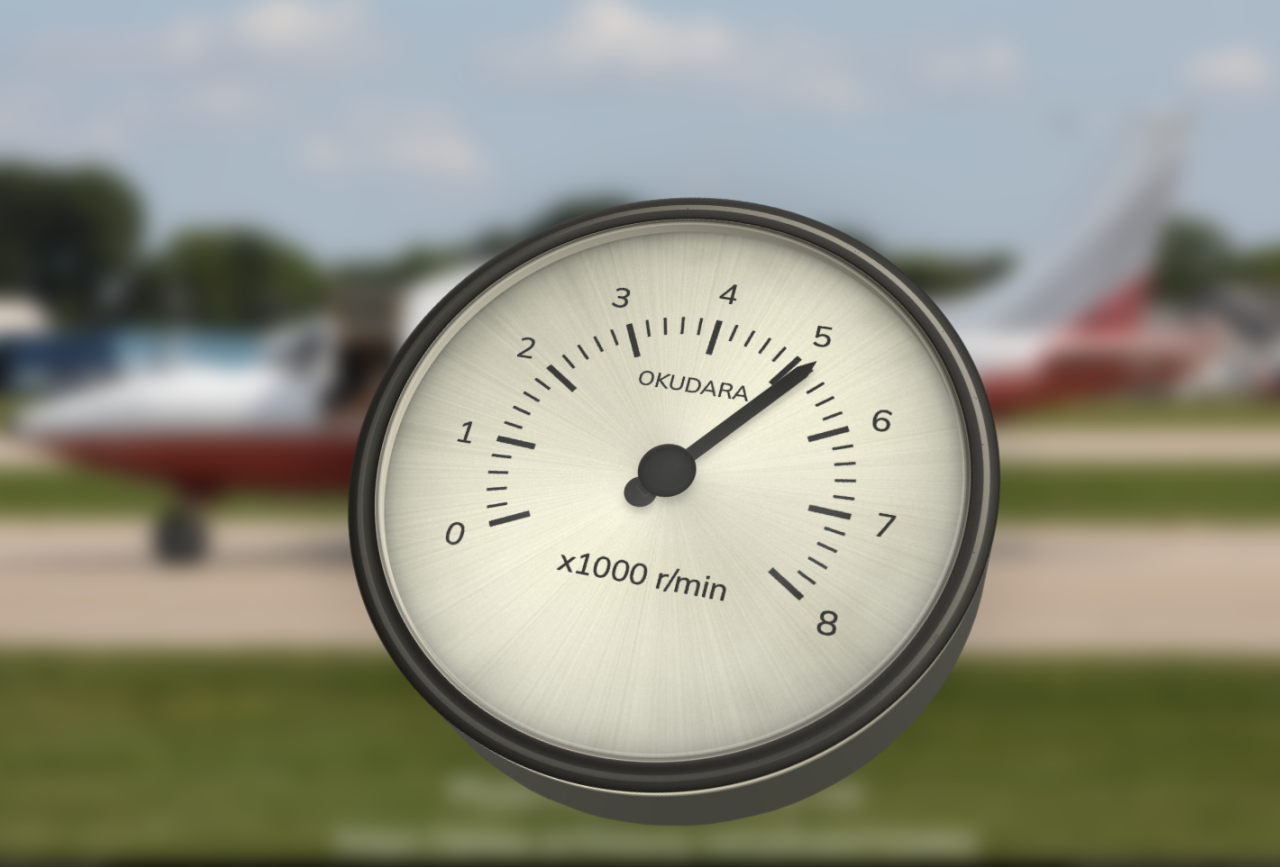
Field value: 5200 rpm
